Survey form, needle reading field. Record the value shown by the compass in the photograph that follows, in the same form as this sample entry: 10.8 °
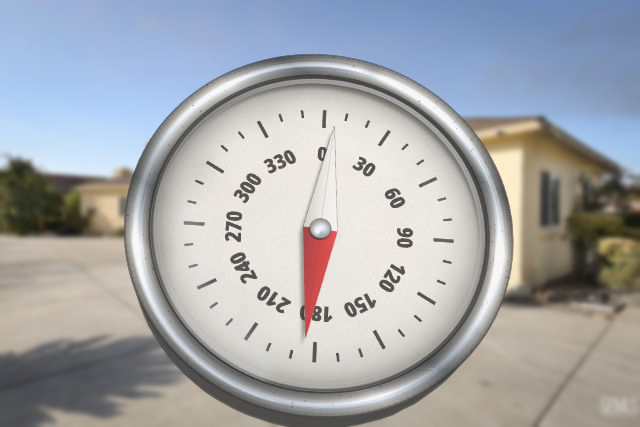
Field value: 185 °
